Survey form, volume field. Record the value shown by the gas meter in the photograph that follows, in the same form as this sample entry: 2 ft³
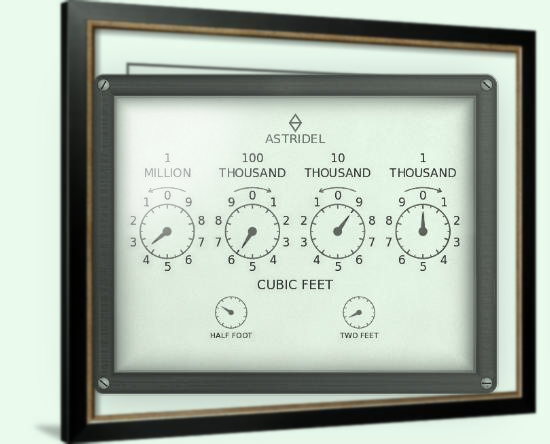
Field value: 359000 ft³
